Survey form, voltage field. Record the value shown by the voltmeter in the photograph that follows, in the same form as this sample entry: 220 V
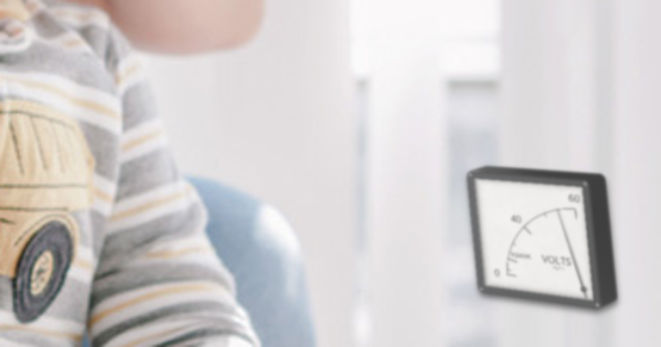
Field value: 55 V
